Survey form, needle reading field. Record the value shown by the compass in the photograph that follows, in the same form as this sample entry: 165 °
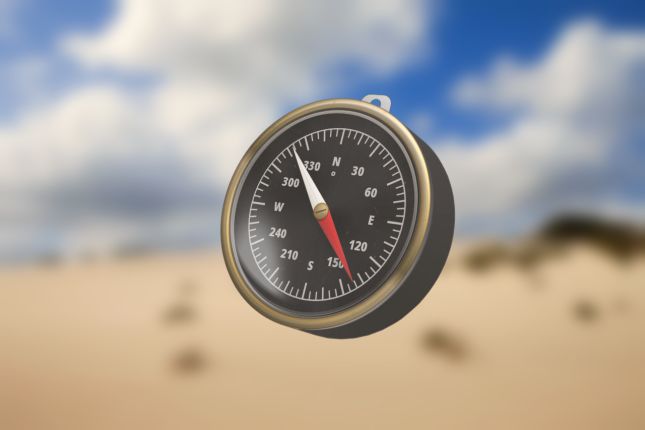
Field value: 140 °
